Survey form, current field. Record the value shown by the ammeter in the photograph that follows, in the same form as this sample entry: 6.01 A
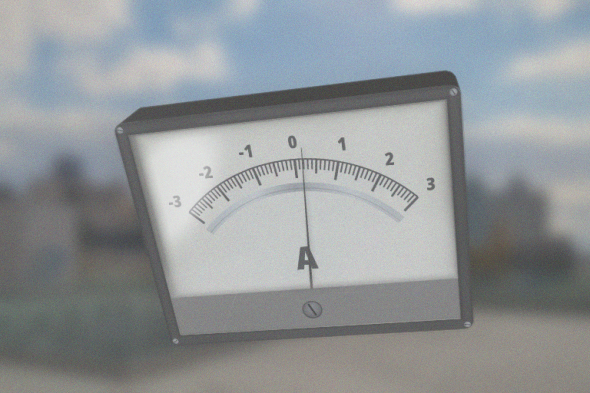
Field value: 0.2 A
